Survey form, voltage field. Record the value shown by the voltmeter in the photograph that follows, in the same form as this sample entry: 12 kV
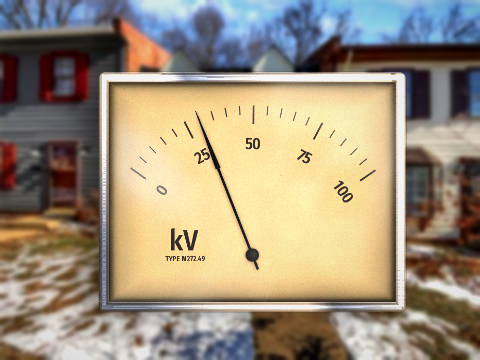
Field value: 30 kV
